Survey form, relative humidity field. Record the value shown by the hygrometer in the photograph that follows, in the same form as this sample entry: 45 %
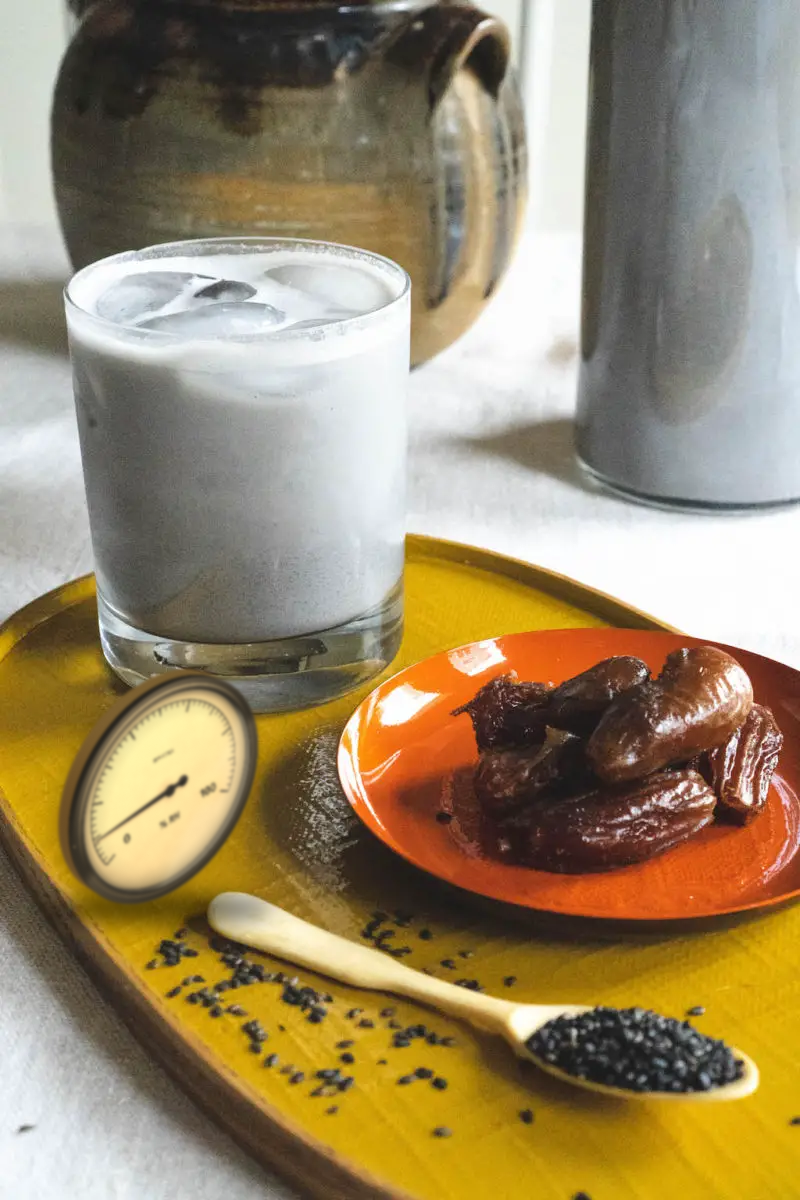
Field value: 10 %
